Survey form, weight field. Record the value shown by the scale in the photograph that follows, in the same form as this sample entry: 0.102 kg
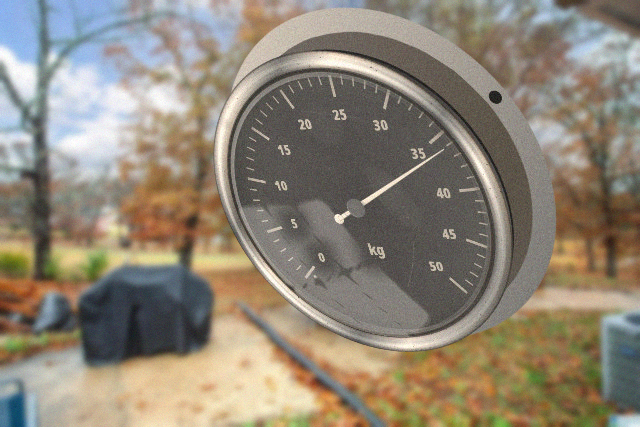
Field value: 36 kg
